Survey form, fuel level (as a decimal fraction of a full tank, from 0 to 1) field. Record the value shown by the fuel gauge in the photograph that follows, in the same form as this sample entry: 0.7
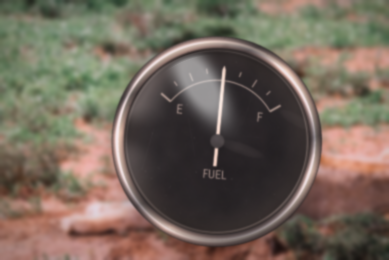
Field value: 0.5
